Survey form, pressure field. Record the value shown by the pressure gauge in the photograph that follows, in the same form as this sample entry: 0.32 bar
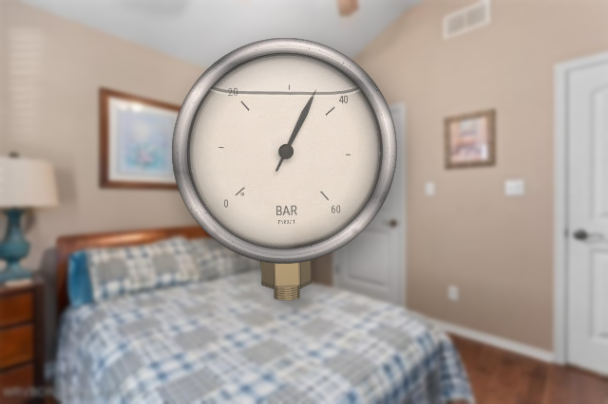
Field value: 35 bar
